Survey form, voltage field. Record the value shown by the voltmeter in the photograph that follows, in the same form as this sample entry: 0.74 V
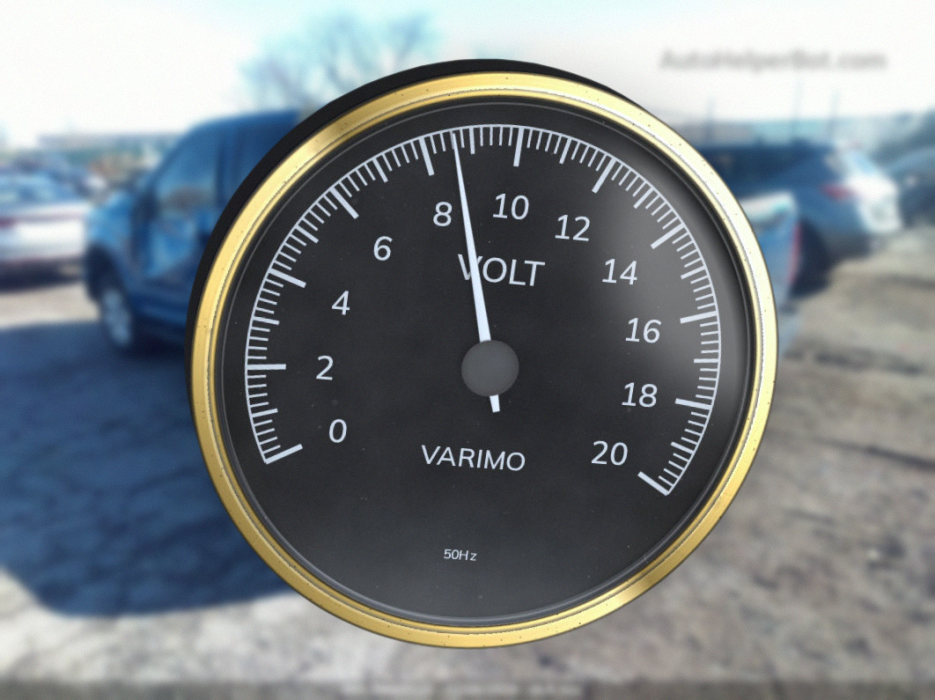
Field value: 8.6 V
